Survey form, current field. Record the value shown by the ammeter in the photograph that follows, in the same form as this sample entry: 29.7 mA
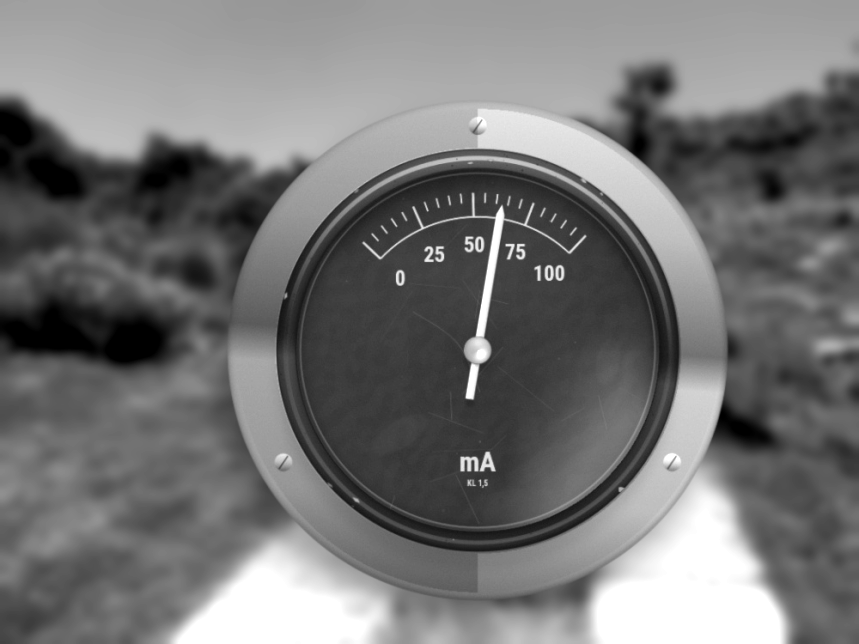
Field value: 62.5 mA
